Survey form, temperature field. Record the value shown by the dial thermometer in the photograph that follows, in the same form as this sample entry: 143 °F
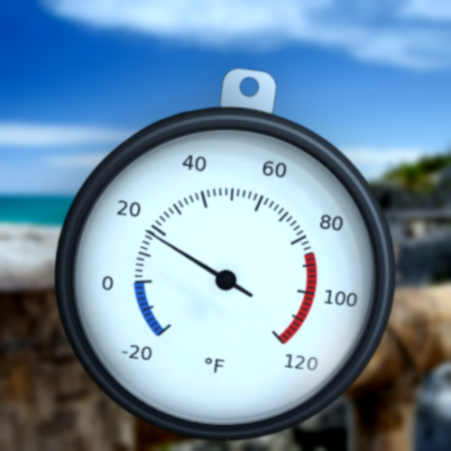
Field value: 18 °F
